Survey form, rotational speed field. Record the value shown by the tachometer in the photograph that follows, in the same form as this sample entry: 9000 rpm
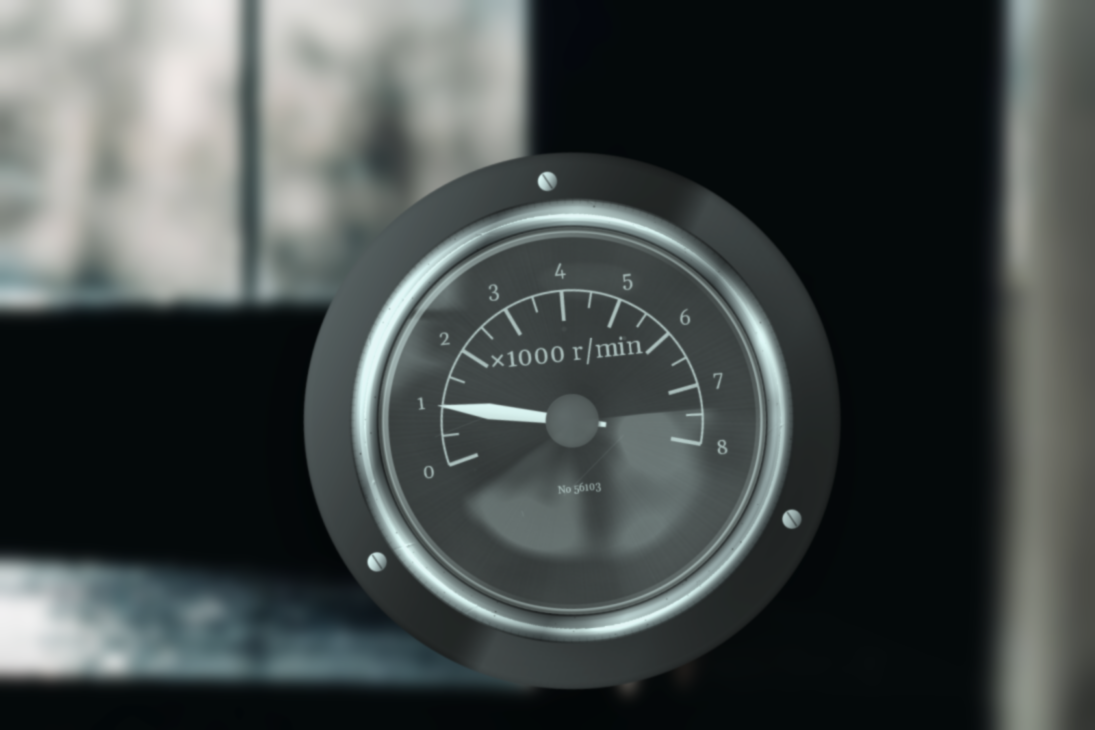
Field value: 1000 rpm
